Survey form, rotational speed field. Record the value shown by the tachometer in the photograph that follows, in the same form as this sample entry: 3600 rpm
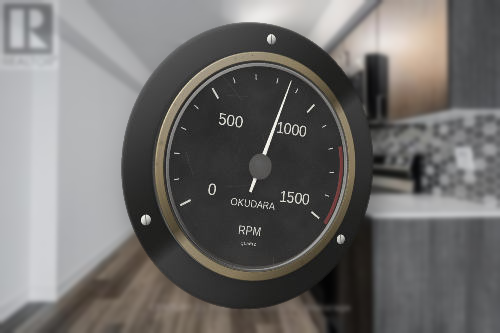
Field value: 850 rpm
